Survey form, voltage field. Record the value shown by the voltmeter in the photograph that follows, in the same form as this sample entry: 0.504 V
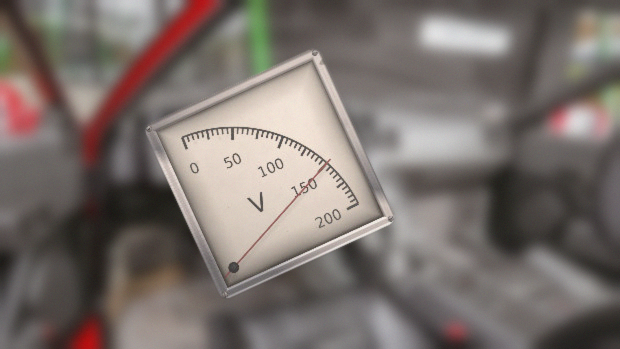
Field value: 150 V
